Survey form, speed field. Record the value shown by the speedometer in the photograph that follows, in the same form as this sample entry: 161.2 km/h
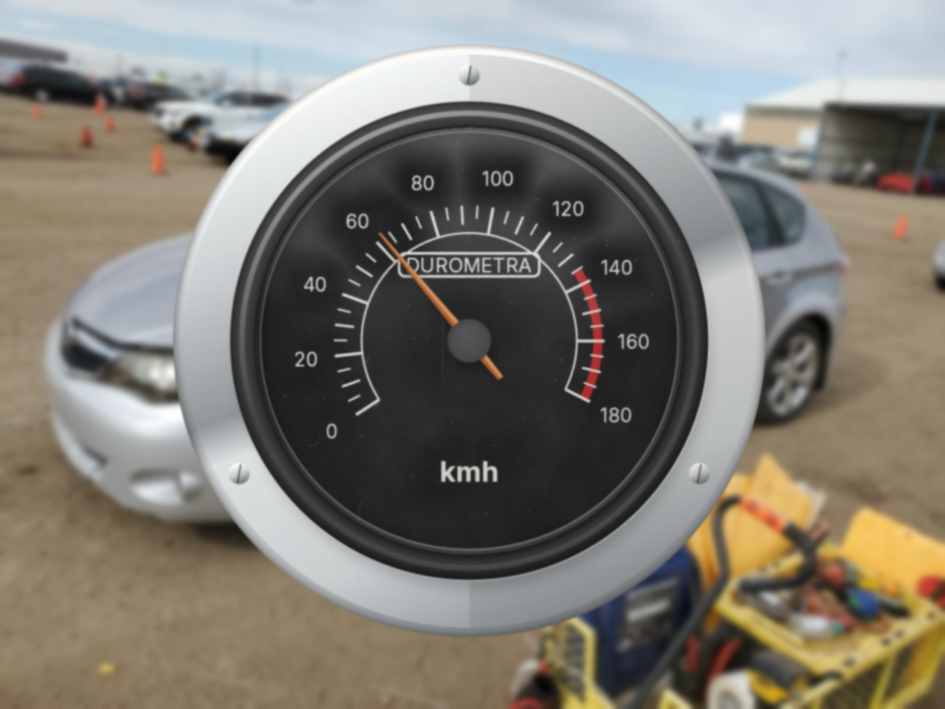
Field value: 62.5 km/h
